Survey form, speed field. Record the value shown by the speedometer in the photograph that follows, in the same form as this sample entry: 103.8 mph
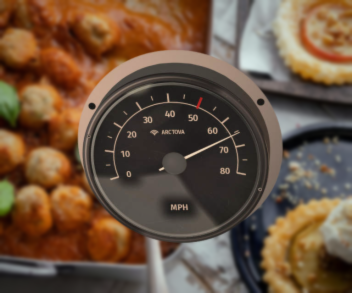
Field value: 65 mph
